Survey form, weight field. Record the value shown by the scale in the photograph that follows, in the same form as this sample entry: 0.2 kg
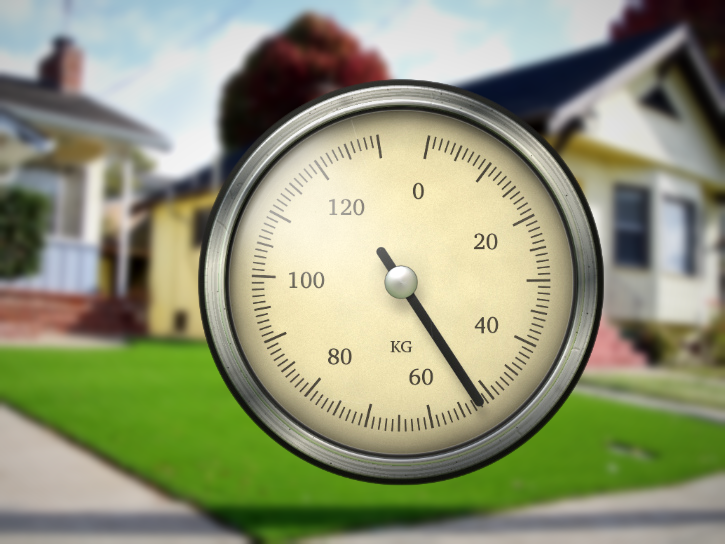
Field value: 52 kg
